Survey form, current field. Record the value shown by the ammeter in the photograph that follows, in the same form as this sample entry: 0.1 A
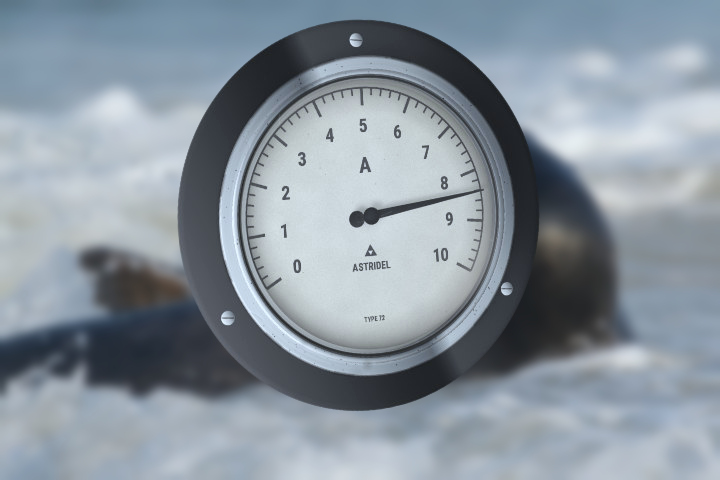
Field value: 8.4 A
